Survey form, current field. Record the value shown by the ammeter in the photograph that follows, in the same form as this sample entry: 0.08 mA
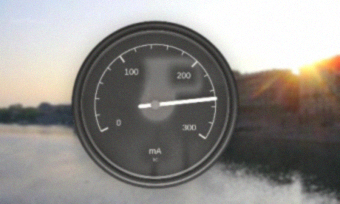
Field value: 250 mA
